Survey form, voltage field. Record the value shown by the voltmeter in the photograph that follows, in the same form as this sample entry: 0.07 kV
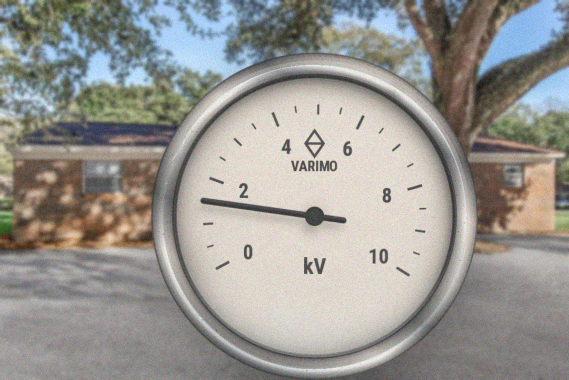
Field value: 1.5 kV
